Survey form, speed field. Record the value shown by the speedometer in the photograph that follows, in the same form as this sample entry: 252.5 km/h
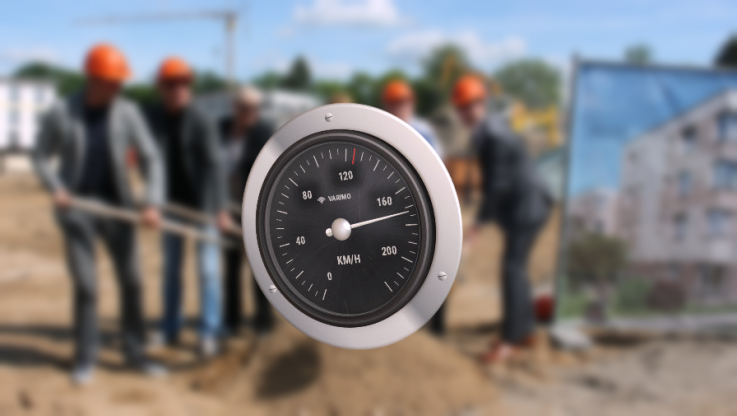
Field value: 172.5 km/h
